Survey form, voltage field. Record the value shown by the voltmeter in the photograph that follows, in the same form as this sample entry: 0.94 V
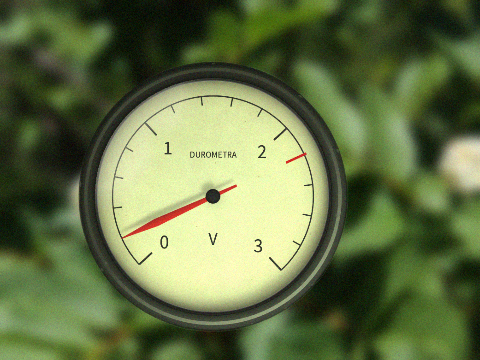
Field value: 0.2 V
